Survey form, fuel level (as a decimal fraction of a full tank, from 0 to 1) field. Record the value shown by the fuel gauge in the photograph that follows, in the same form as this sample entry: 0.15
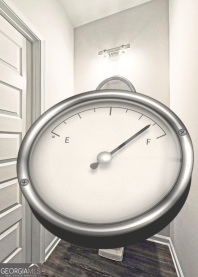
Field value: 0.875
